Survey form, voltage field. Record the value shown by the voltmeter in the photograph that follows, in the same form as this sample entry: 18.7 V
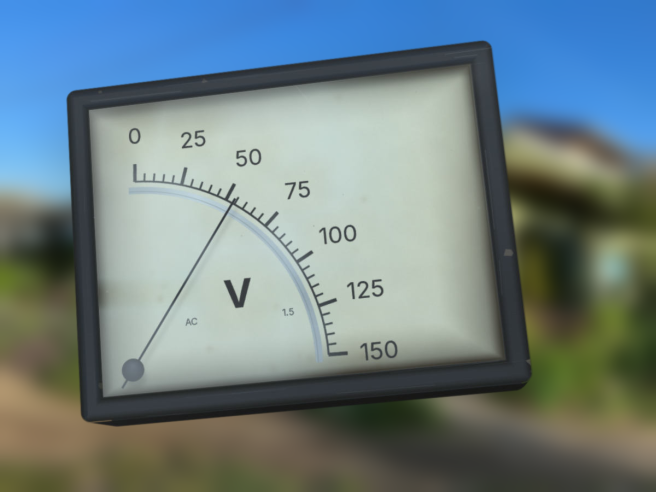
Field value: 55 V
